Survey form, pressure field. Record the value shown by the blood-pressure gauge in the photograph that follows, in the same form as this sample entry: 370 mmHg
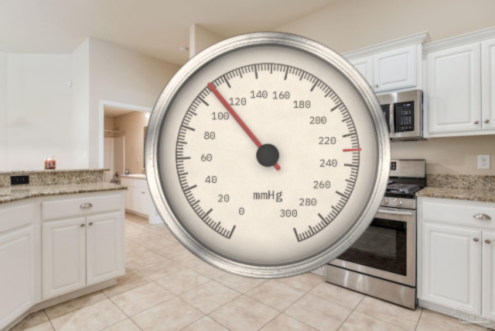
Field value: 110 mmHg
